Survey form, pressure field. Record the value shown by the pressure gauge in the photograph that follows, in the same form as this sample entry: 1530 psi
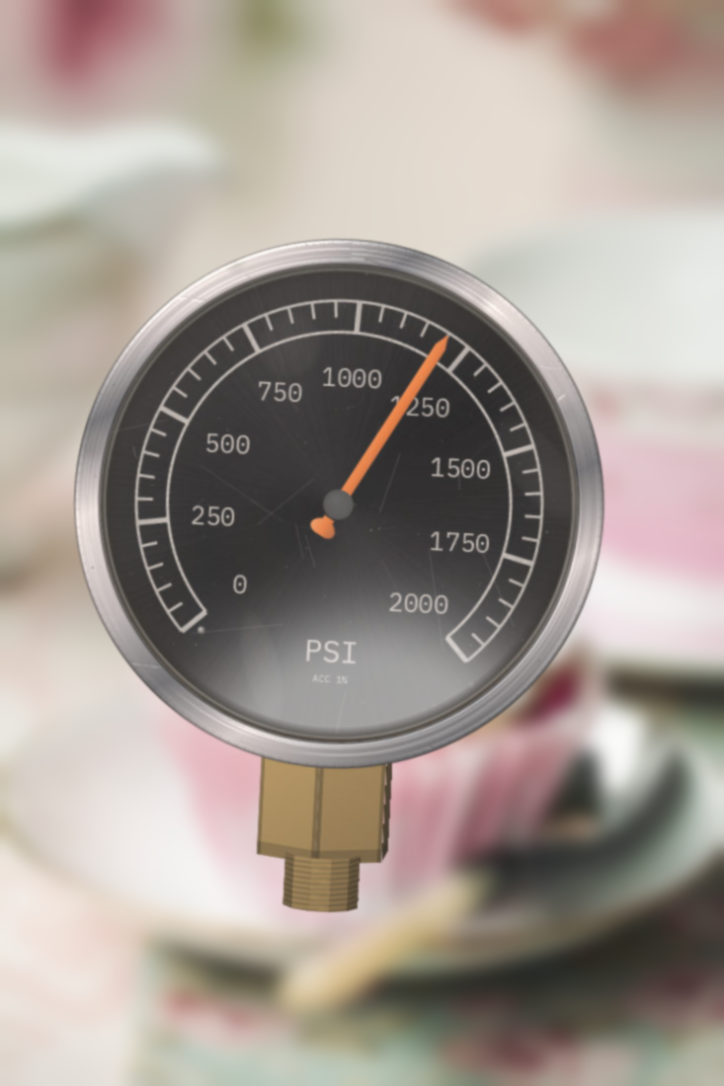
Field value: 1200 psi
